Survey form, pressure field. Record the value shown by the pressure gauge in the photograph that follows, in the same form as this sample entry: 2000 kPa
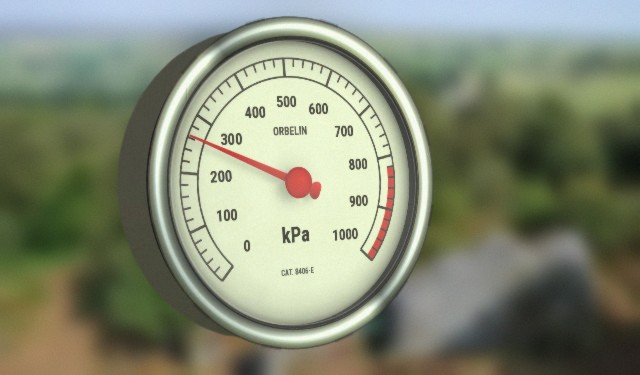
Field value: 260 kPa
